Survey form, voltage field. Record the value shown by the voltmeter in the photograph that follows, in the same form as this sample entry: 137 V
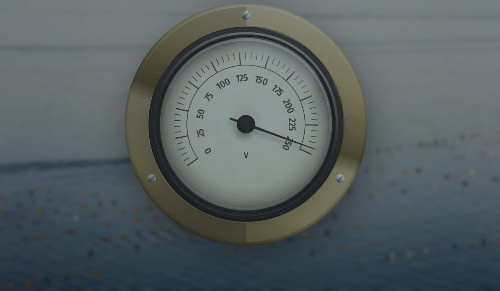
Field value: 245 V
